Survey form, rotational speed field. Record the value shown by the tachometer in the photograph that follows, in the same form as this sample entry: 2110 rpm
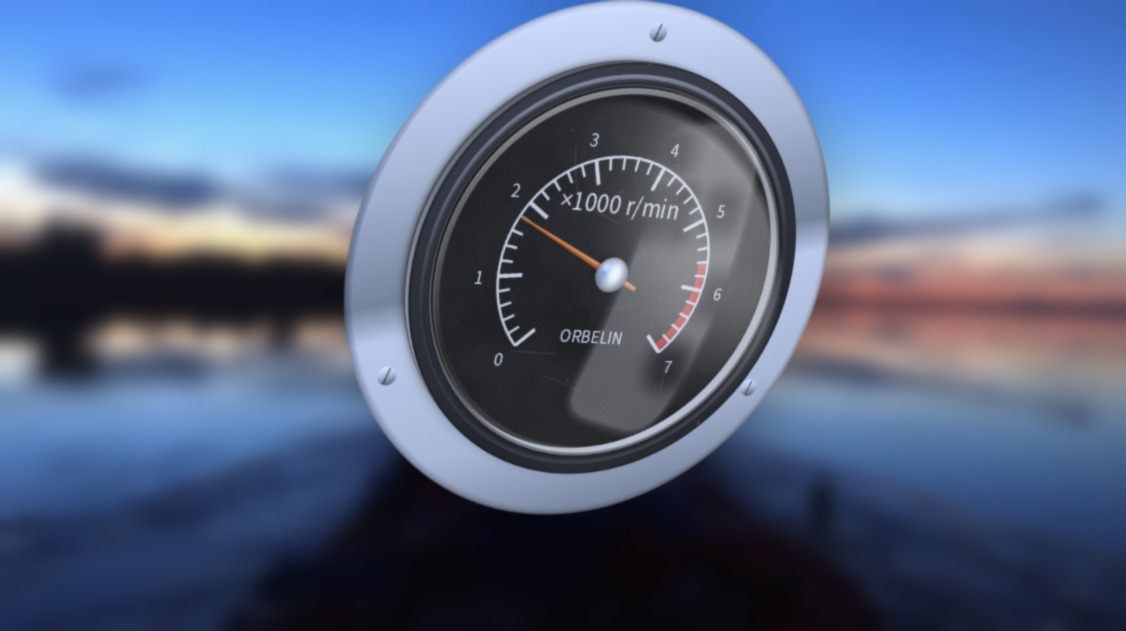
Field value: 1800 rpm
